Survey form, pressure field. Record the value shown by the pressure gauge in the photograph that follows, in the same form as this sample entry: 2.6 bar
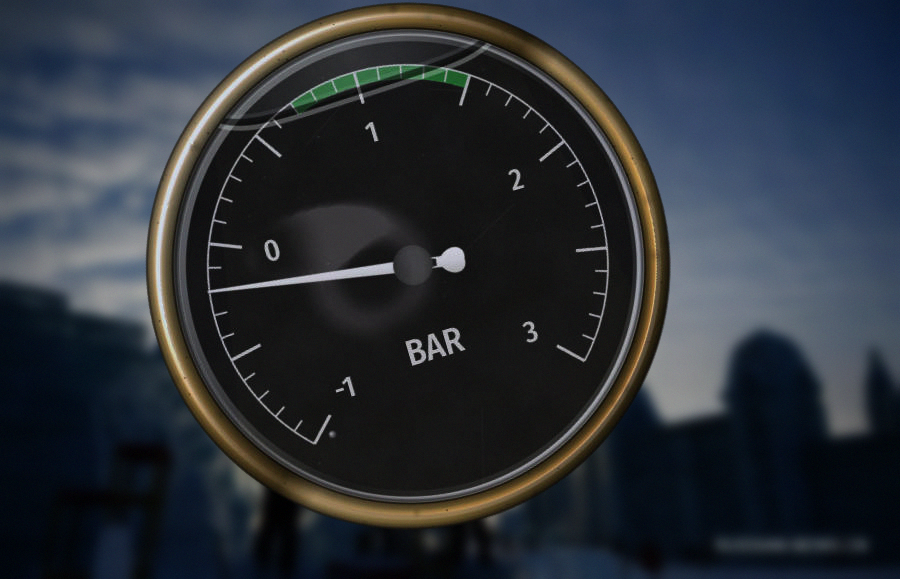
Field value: -0.2 bar
